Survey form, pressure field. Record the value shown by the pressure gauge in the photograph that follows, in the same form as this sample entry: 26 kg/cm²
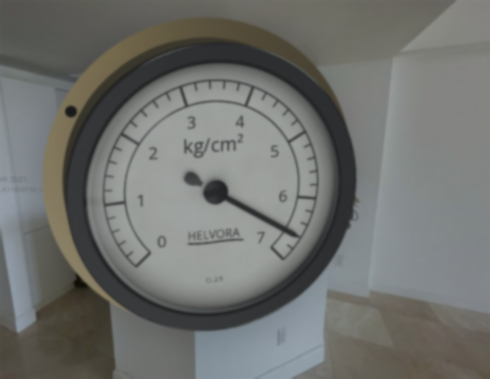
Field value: 6.6 kg/cm²
